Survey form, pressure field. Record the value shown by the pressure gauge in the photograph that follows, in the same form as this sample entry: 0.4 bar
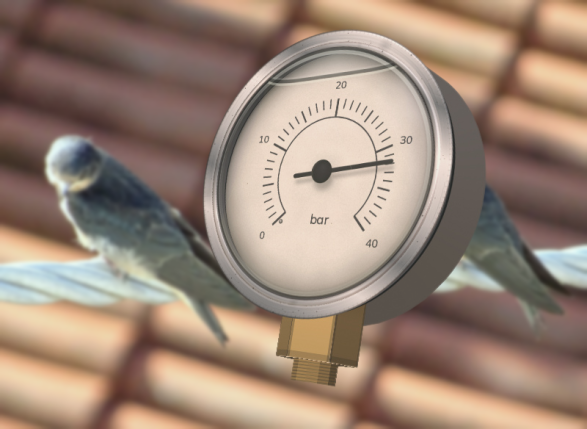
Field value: 32 bar
